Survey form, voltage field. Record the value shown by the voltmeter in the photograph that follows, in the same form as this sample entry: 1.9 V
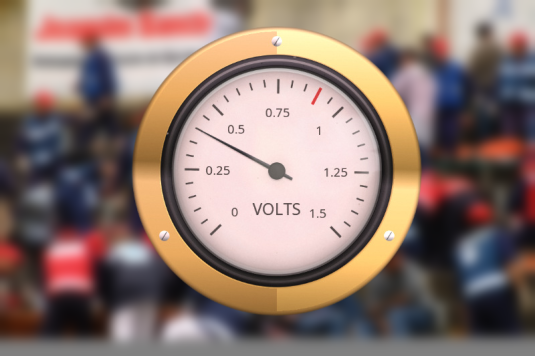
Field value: 0.4 V
